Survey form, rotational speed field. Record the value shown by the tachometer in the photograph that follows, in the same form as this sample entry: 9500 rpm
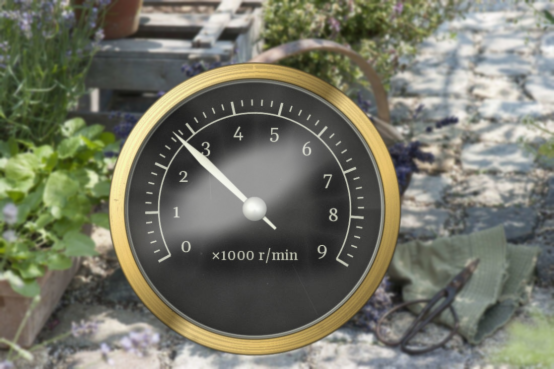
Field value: 2700 rpm
